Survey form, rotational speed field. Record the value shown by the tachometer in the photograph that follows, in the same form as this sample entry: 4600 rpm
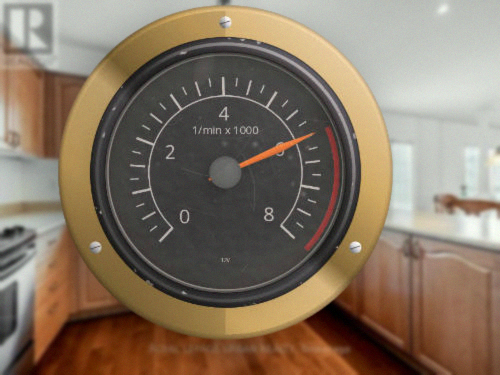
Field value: 6000 rpm
